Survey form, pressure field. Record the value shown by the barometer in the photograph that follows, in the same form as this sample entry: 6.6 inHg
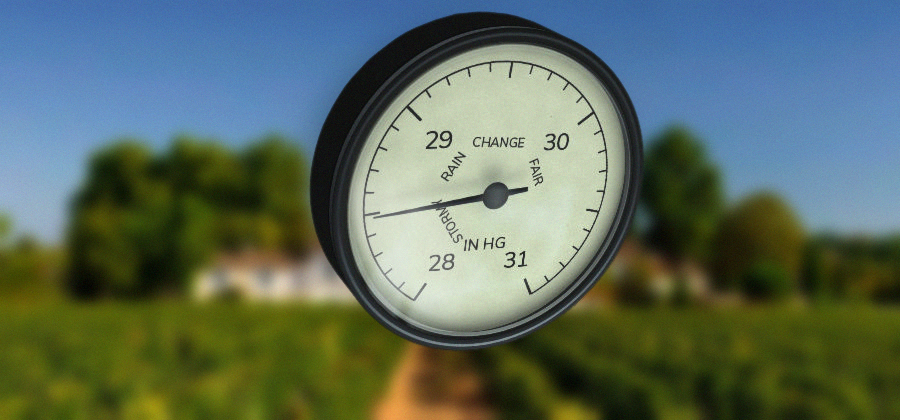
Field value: 28.5 inHg
